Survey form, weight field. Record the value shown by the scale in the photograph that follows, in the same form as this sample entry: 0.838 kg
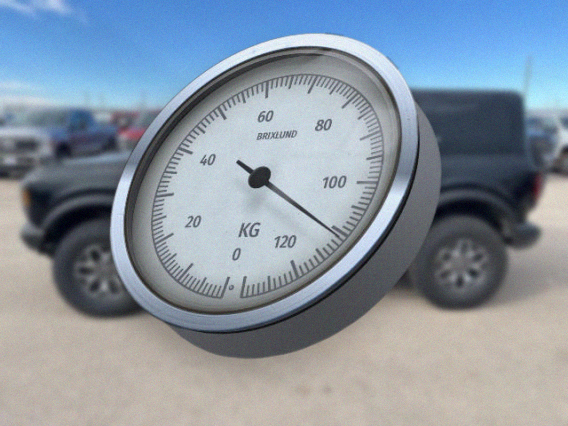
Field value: 111 kg
